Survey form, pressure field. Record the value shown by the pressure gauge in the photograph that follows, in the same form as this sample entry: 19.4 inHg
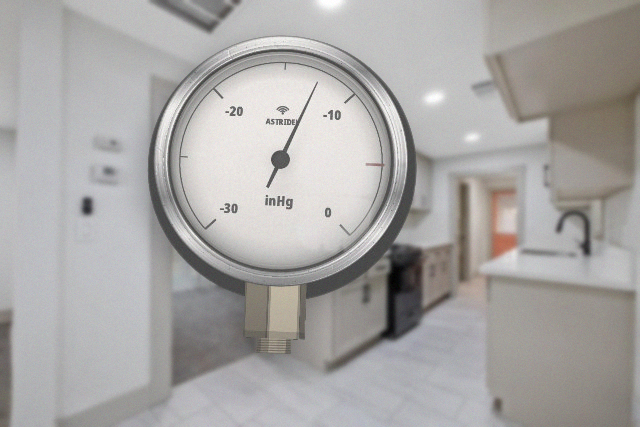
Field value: -12.5 inHg
